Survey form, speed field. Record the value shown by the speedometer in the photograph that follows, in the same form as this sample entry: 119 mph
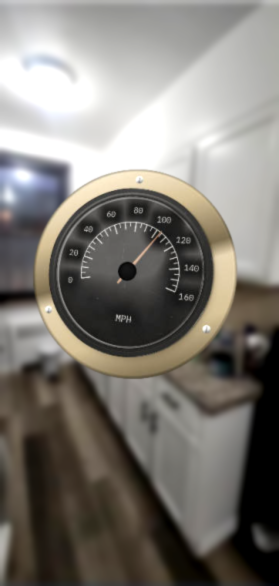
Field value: 105 mph
